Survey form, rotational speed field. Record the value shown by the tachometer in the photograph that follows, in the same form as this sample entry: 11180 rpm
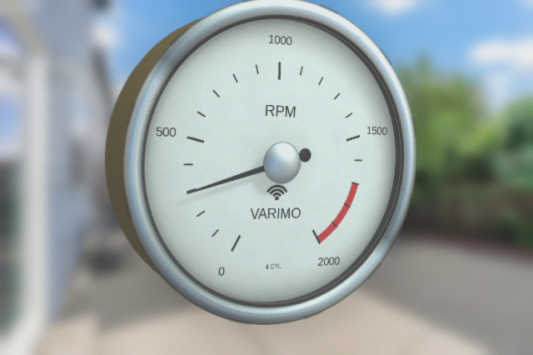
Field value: 300 rpm
